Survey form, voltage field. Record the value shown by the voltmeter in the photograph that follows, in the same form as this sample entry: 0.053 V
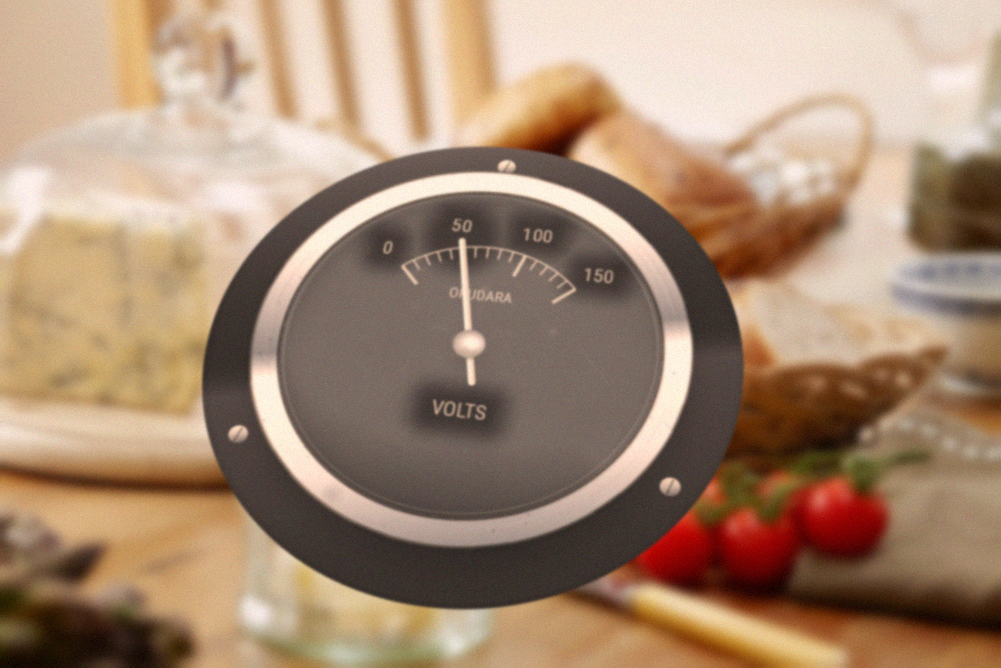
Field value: 50 V
